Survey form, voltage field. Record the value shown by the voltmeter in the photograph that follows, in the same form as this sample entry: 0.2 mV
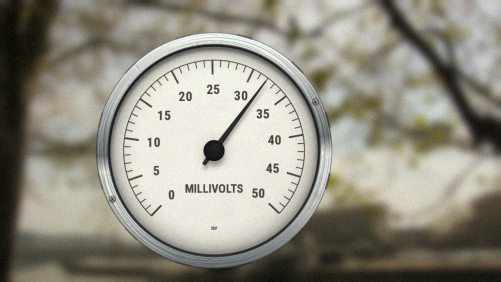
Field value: 32 mV
